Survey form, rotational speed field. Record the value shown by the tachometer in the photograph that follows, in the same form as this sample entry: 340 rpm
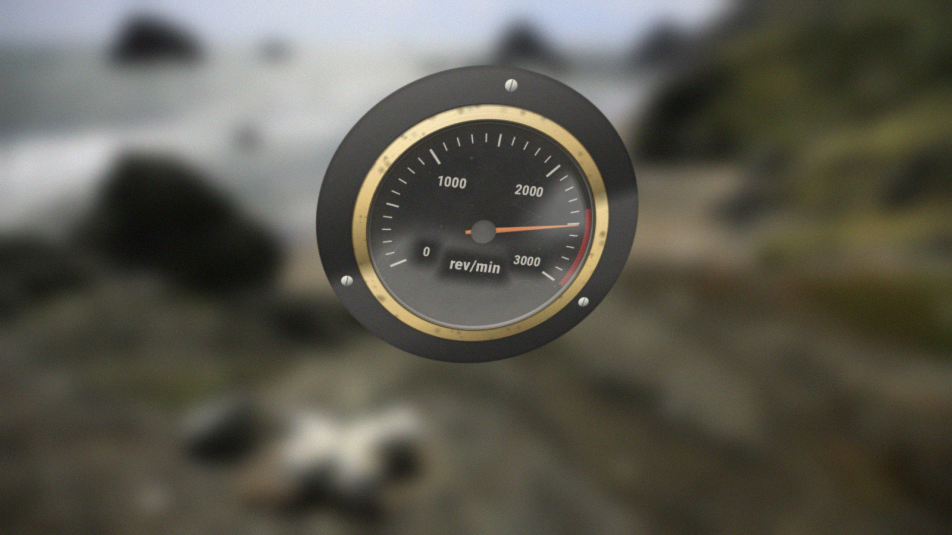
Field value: 2500 rpm
